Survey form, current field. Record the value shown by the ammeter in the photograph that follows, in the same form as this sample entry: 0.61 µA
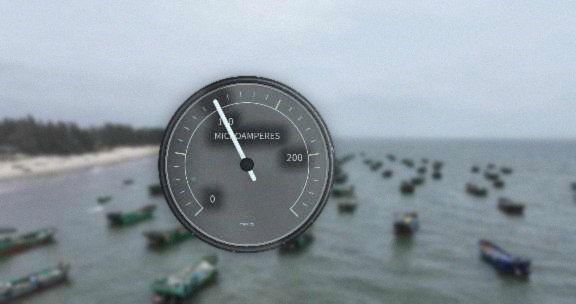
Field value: 100 µA
